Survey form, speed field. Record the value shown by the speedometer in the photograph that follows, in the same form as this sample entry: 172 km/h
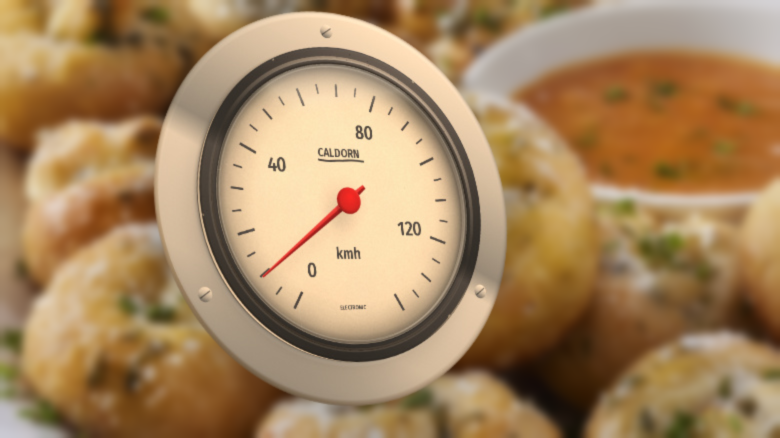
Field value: 10 km/h
